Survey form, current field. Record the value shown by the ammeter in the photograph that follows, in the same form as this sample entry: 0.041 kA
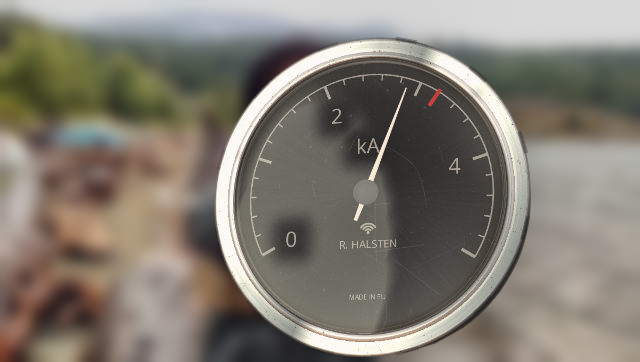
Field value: 2.9 kA
